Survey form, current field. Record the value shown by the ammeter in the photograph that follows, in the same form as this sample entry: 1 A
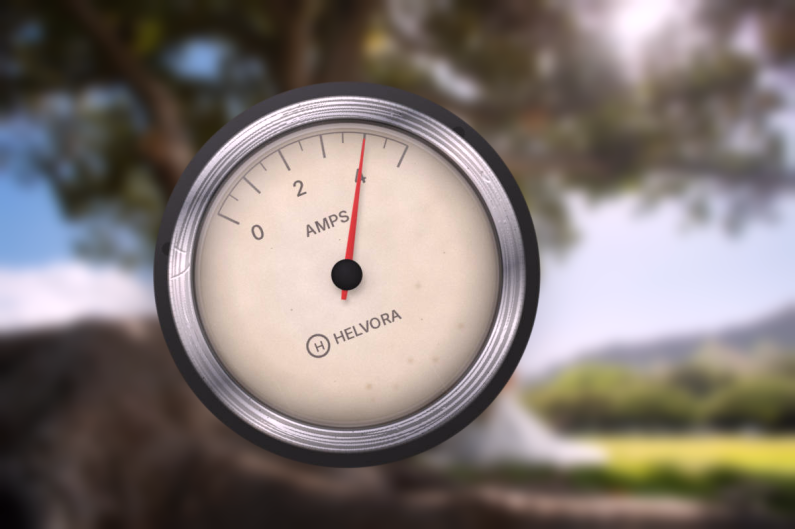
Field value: 4 A
